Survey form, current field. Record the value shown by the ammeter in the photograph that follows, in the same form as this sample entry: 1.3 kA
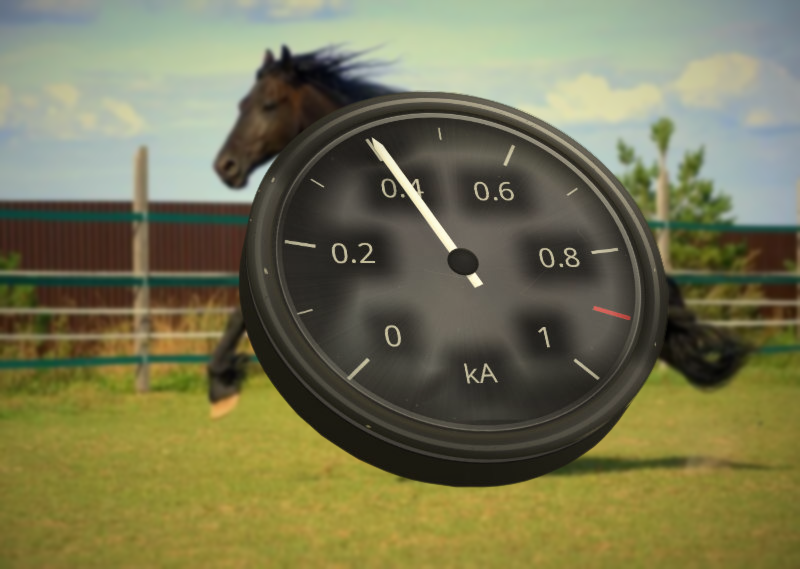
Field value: 0.4 kA
